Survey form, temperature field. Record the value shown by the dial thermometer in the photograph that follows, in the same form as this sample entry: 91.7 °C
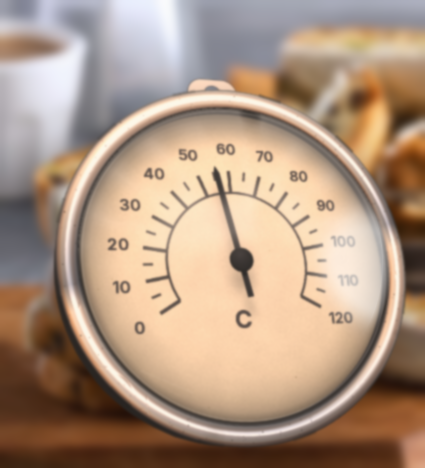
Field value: 55 °C
